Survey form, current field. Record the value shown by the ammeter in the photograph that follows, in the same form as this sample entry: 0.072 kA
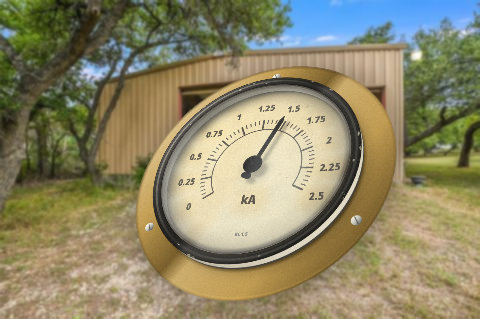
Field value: 1.5 kA
